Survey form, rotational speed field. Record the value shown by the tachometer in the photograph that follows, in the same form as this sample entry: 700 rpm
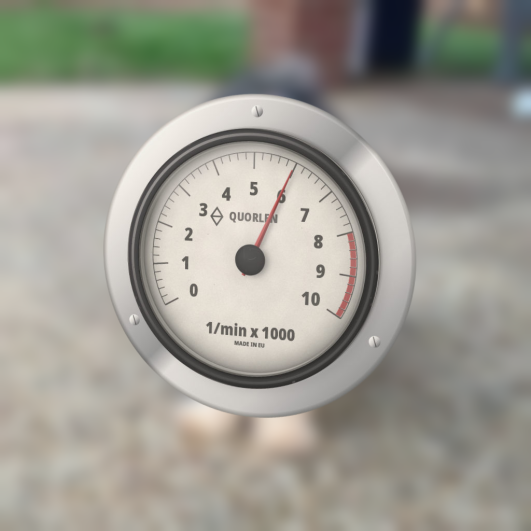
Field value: 6000 rpm
